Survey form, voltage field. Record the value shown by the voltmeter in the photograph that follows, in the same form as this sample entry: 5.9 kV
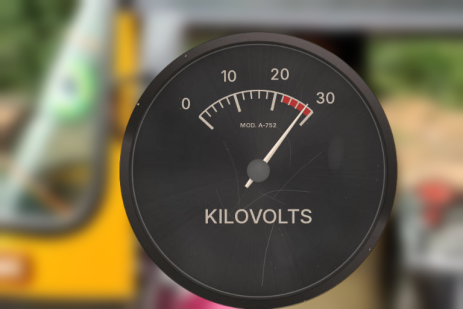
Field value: 28 kV
